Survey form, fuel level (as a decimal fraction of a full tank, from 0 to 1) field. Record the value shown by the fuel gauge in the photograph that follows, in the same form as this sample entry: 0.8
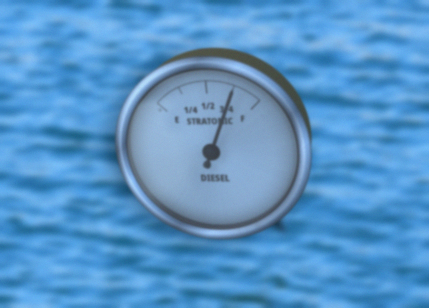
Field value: 0.75
